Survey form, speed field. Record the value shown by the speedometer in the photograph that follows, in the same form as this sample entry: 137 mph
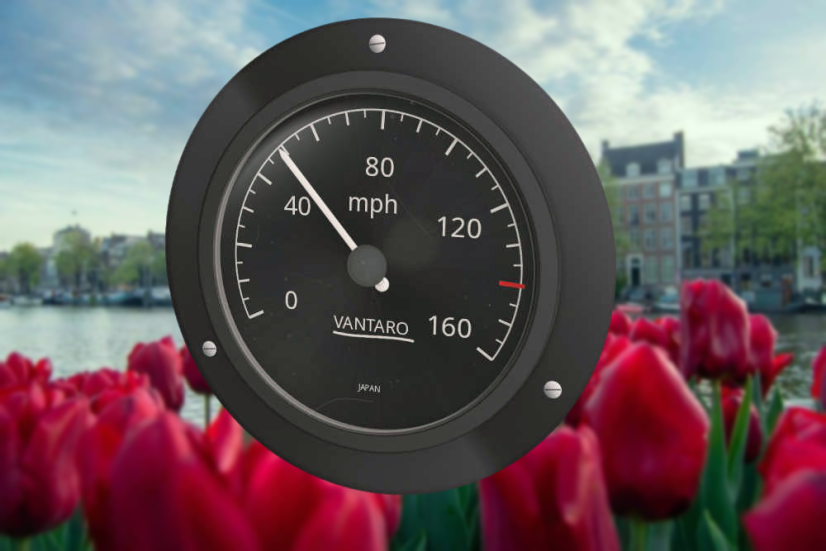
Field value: 50 mph
